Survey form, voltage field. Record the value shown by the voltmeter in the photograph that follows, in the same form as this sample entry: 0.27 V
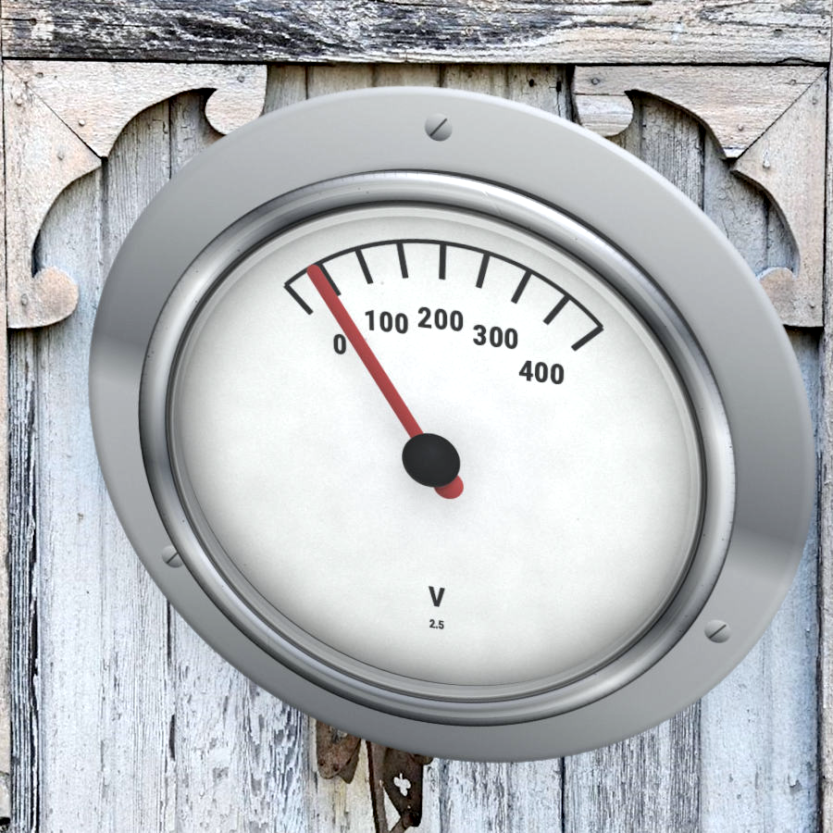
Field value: 50 V
